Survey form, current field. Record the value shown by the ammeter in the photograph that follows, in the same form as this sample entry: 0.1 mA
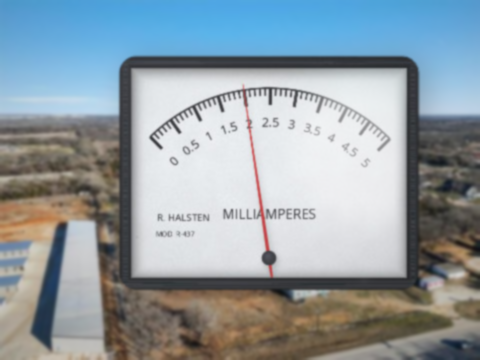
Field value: 2 mA
